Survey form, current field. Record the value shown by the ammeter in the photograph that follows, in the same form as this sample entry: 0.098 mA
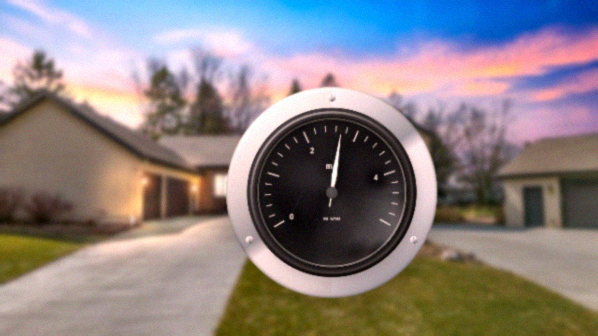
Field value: 2.7 mA
